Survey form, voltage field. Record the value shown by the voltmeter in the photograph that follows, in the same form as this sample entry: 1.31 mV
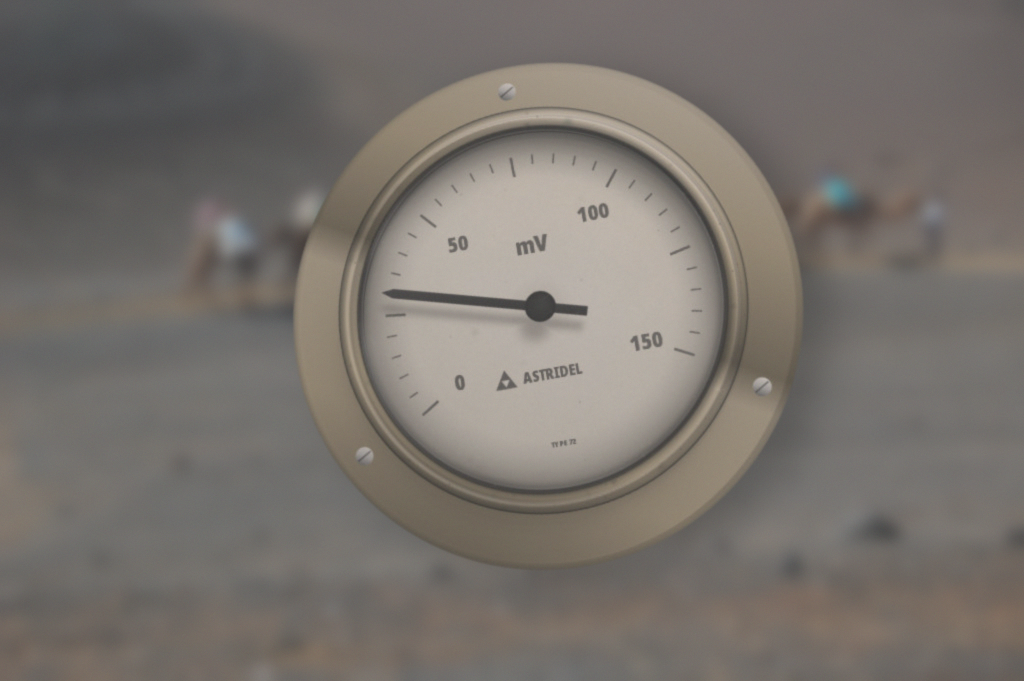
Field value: 30 mV
